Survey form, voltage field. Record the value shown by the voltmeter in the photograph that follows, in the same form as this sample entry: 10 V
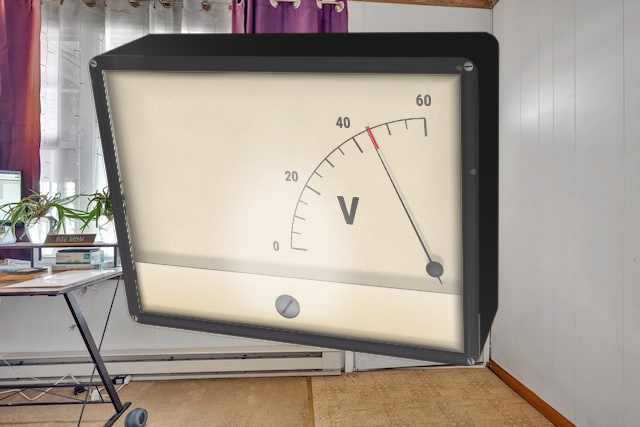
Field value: 45 V
